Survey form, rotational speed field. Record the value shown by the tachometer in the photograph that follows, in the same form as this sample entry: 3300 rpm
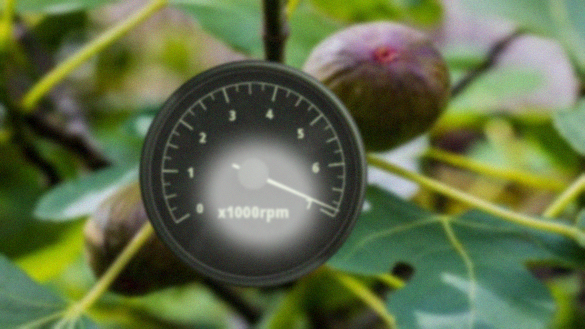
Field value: 6875 rpm
